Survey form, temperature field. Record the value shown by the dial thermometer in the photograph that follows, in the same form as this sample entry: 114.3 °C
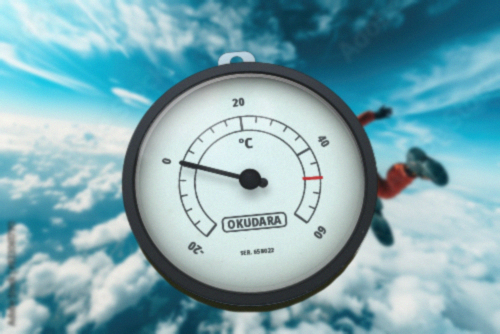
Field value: 0 °C
